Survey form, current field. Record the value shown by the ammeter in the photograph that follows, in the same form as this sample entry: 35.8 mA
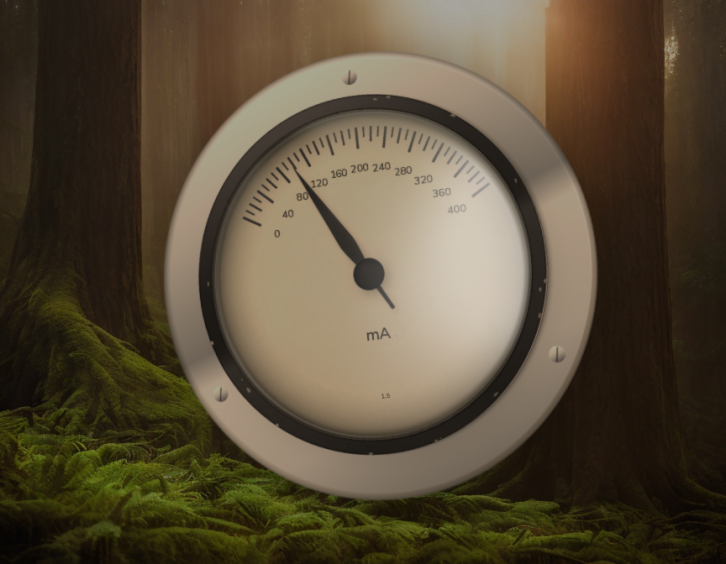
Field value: 100 mA
